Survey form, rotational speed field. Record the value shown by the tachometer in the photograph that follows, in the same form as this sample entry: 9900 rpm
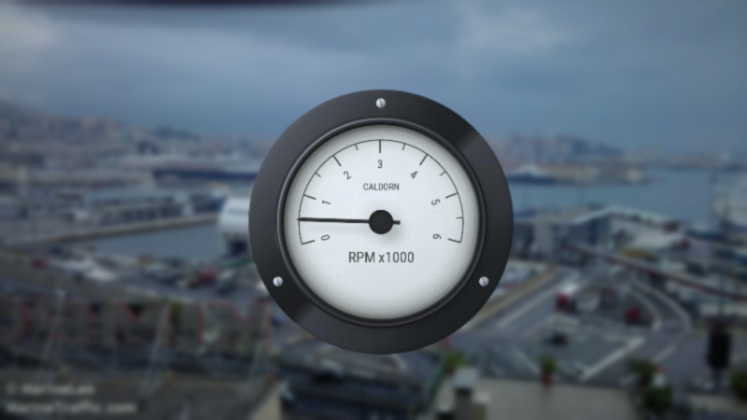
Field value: 500 rpm
